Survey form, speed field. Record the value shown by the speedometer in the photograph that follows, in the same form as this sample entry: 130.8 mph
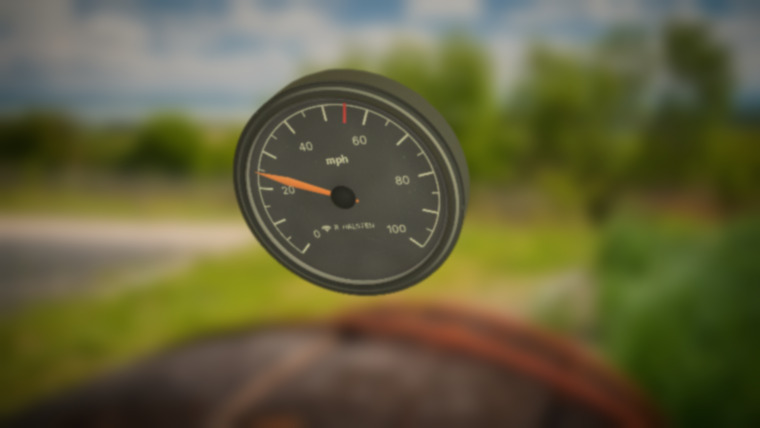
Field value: 25 mph
